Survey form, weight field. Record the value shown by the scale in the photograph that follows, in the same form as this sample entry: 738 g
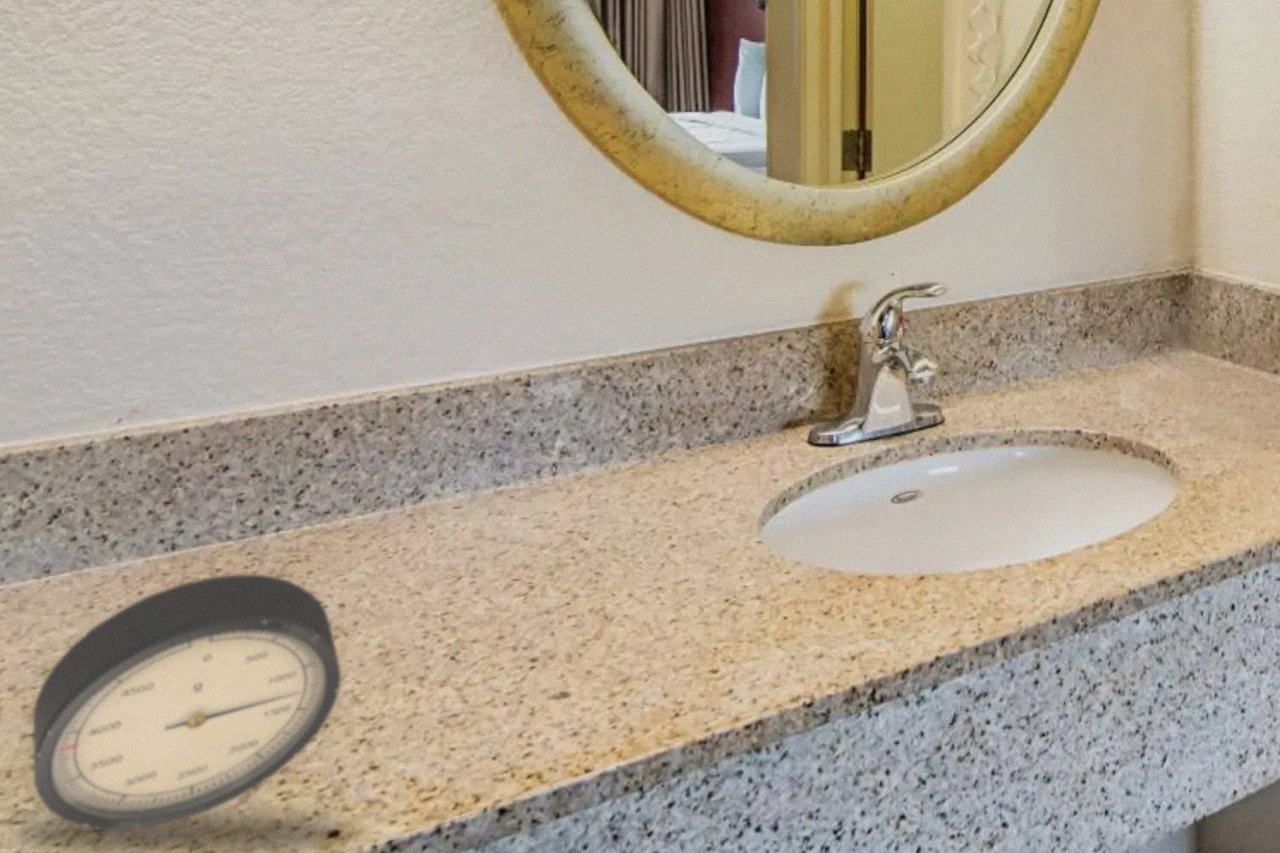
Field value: 1250 g
